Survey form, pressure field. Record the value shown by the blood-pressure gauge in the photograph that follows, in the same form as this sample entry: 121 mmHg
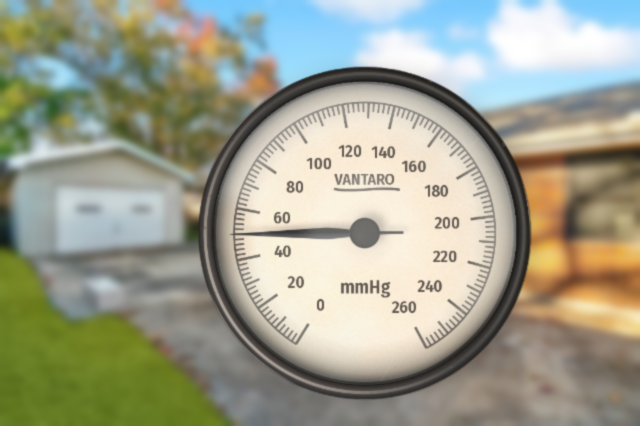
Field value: 50 mmHg
